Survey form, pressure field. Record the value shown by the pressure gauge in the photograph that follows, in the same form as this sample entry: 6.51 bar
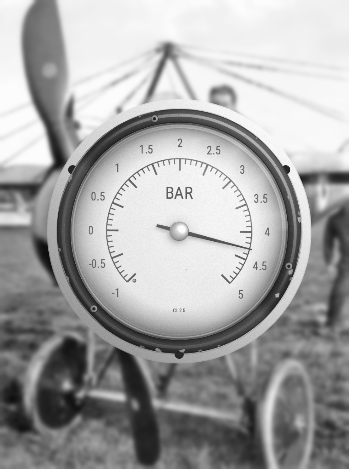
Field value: 4.3 bar
